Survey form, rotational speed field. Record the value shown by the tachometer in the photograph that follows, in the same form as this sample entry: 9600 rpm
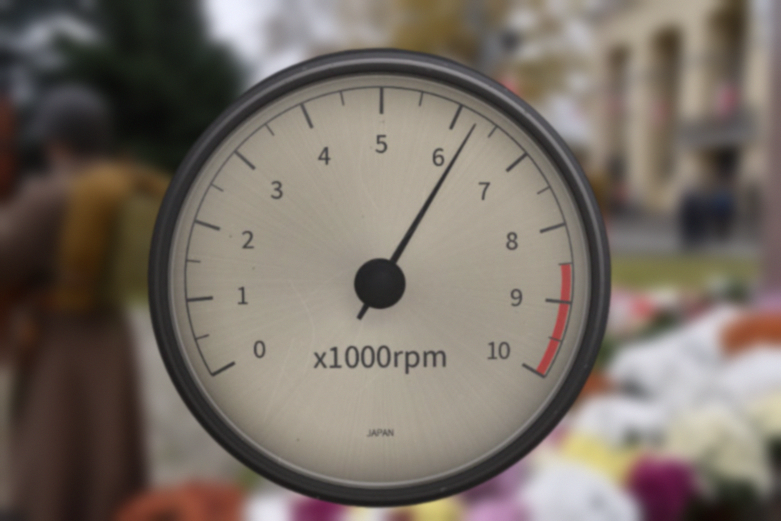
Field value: 6250 rpm
